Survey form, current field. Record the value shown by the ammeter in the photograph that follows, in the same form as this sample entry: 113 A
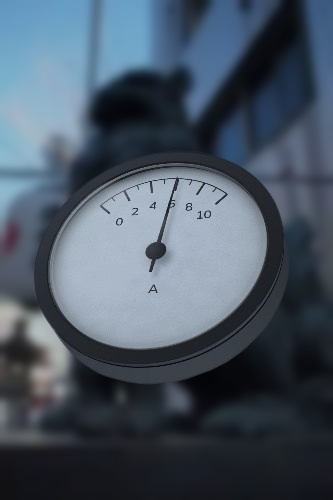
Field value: 6 A
